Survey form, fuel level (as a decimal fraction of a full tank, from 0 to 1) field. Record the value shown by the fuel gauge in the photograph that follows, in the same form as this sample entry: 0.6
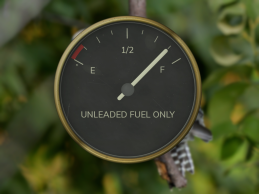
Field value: 0.875
